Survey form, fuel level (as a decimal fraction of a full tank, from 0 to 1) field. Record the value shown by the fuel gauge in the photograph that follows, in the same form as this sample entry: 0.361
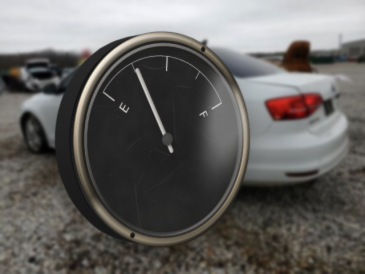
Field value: 0.25
